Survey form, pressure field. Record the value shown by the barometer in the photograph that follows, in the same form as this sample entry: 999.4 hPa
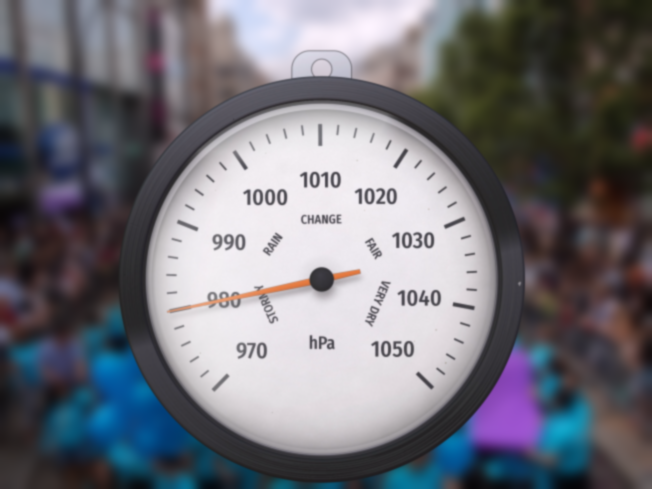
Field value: 980 hPa
